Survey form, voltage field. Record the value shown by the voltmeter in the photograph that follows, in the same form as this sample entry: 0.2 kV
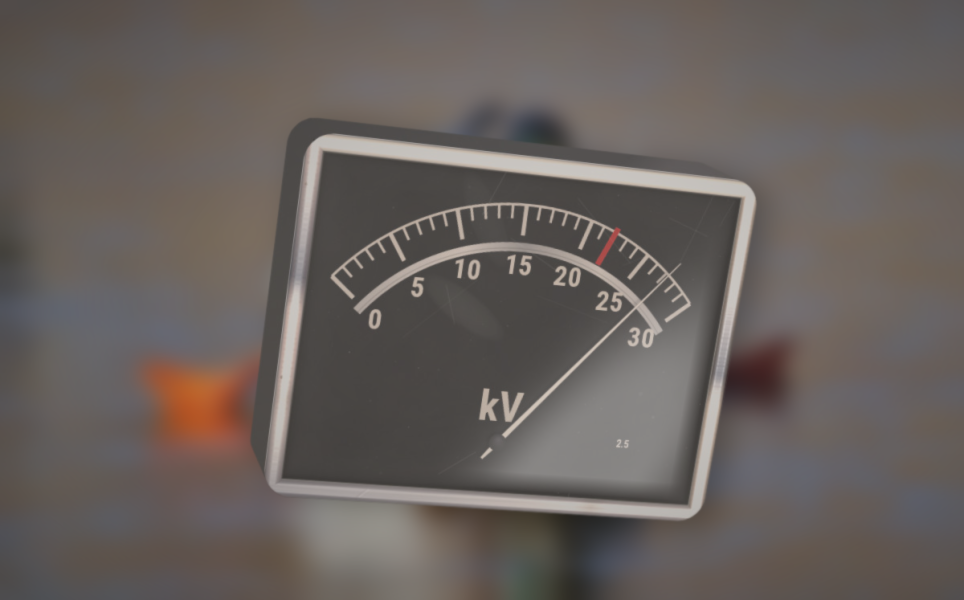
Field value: 27 kV
